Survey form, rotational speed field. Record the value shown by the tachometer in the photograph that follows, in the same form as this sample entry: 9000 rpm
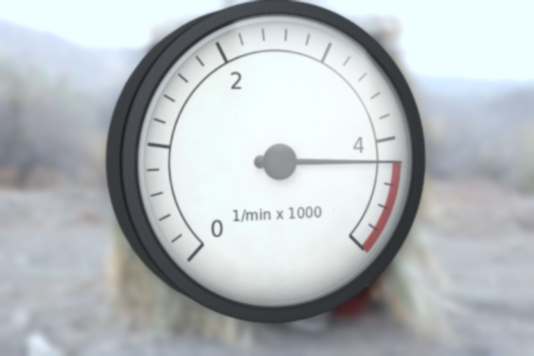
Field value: 4200 rpm
